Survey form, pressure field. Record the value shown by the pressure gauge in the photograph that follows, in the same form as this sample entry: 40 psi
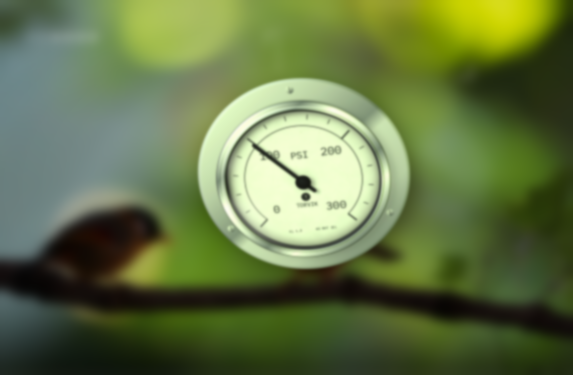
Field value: 100 psi
